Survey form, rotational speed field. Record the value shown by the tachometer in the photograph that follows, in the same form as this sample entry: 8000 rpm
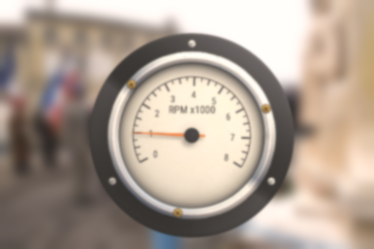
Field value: 1000 rpm
